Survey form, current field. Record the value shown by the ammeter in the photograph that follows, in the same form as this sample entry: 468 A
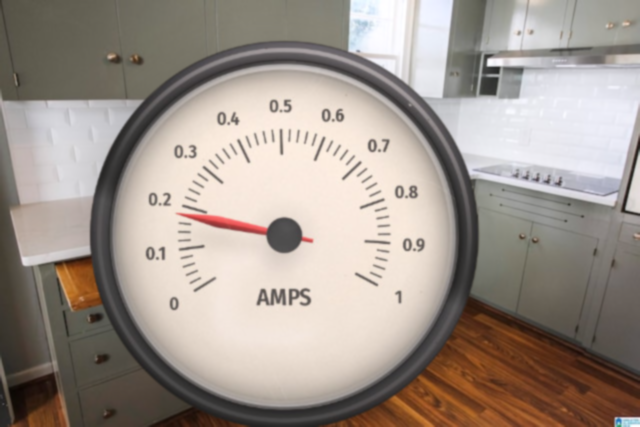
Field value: 0.18 A
